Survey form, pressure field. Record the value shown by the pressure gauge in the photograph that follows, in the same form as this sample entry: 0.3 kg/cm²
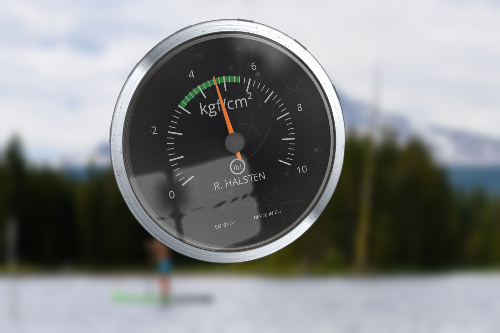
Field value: 4.6 kg/cm²
